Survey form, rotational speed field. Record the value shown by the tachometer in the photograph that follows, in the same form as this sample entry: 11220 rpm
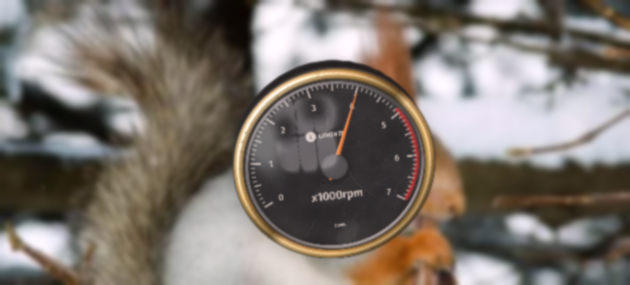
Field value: 4000 rpm
